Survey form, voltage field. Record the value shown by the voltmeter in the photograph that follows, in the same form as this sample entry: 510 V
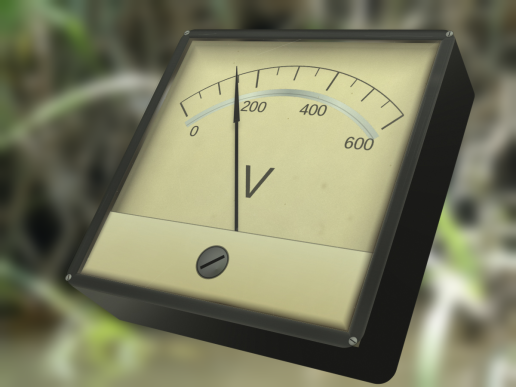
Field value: 150 V
